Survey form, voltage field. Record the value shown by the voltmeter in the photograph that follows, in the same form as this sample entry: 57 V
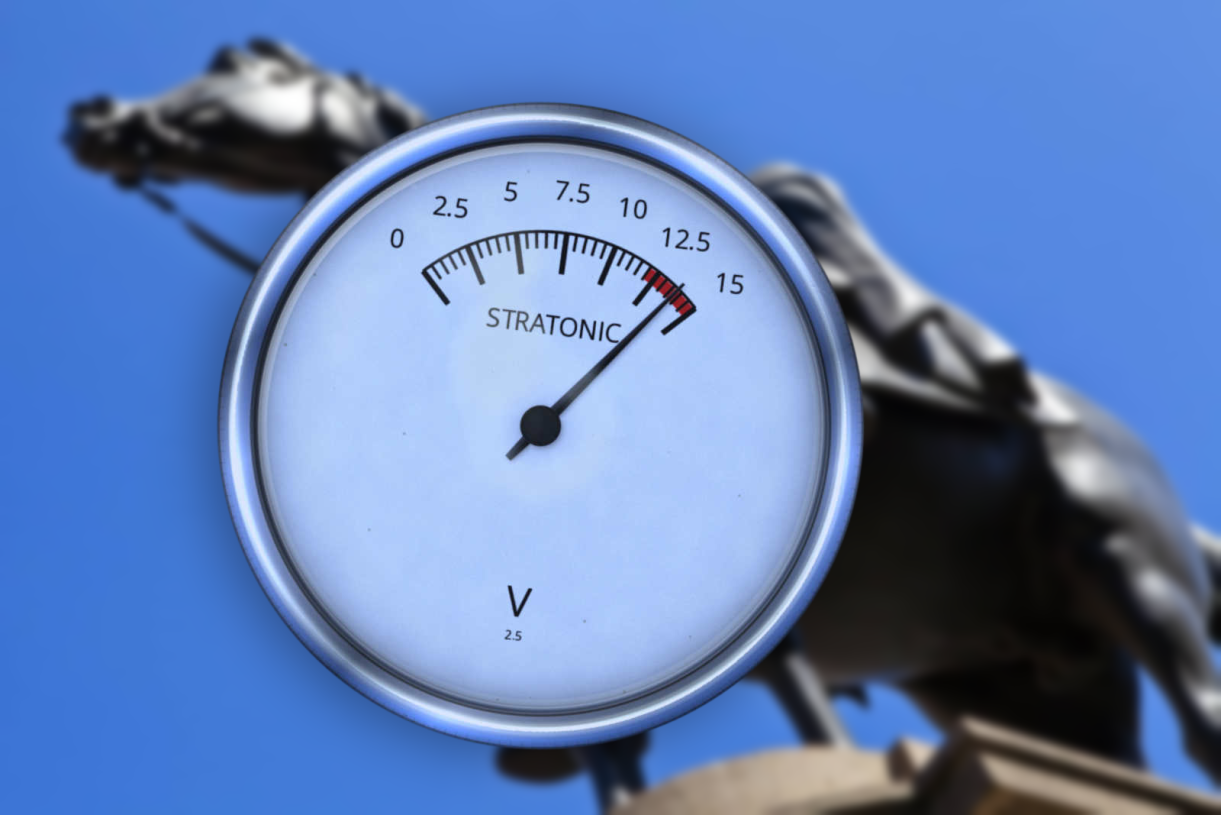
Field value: 13.75 V
